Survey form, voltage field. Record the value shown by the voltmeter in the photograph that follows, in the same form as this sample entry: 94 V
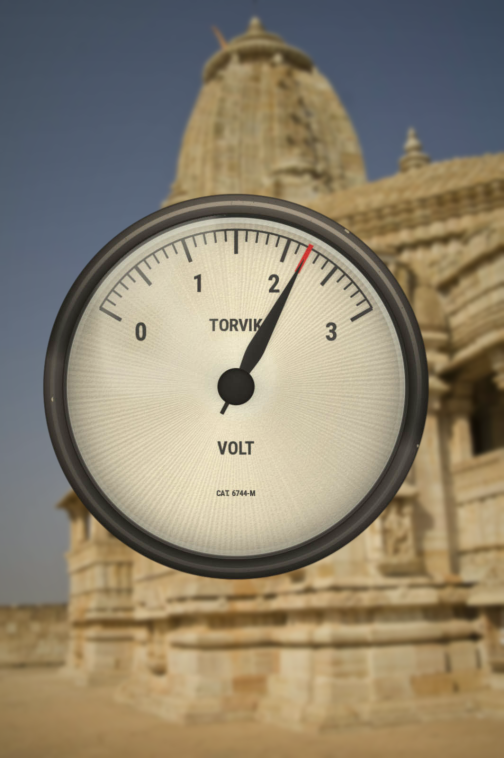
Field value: 2.2 V
